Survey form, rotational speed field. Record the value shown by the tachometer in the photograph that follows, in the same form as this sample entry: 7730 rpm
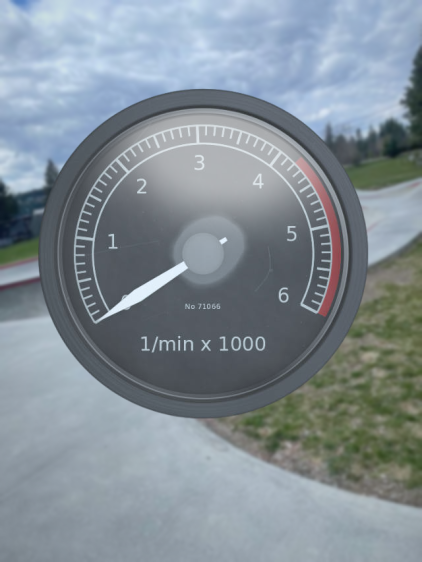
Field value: 0 rpm
